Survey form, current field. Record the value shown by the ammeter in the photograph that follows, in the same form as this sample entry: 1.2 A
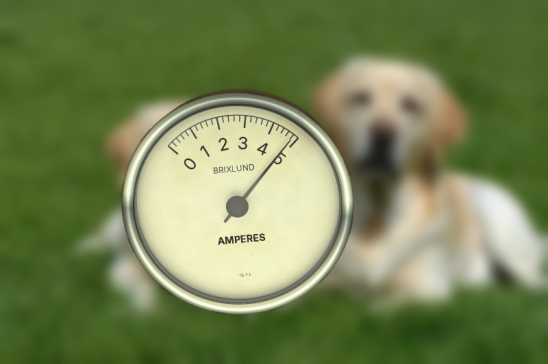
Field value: 4.8 A
